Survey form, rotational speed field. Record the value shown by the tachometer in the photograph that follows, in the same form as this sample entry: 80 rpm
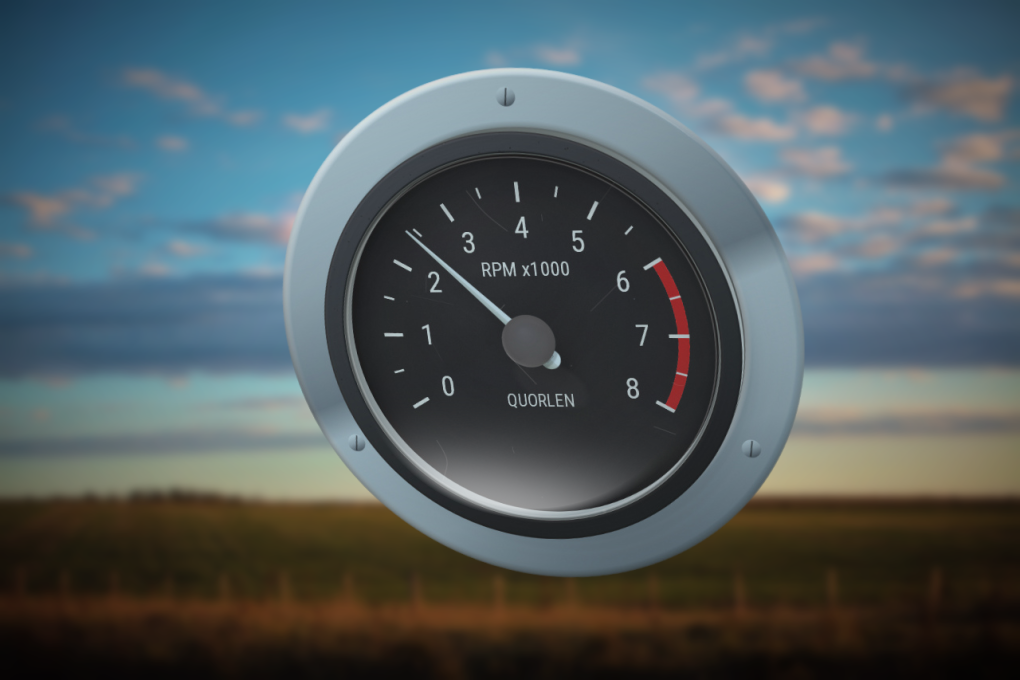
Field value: 2500 rpm
